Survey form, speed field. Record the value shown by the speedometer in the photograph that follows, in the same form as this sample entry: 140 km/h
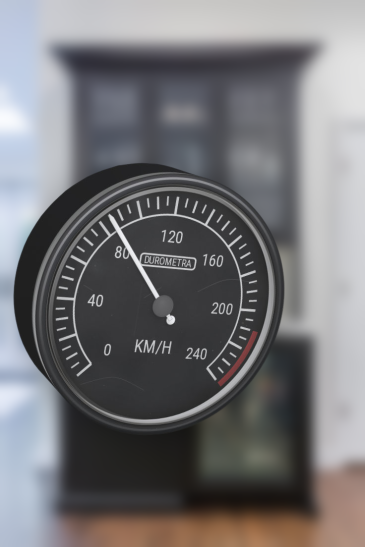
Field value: 85 km/h
